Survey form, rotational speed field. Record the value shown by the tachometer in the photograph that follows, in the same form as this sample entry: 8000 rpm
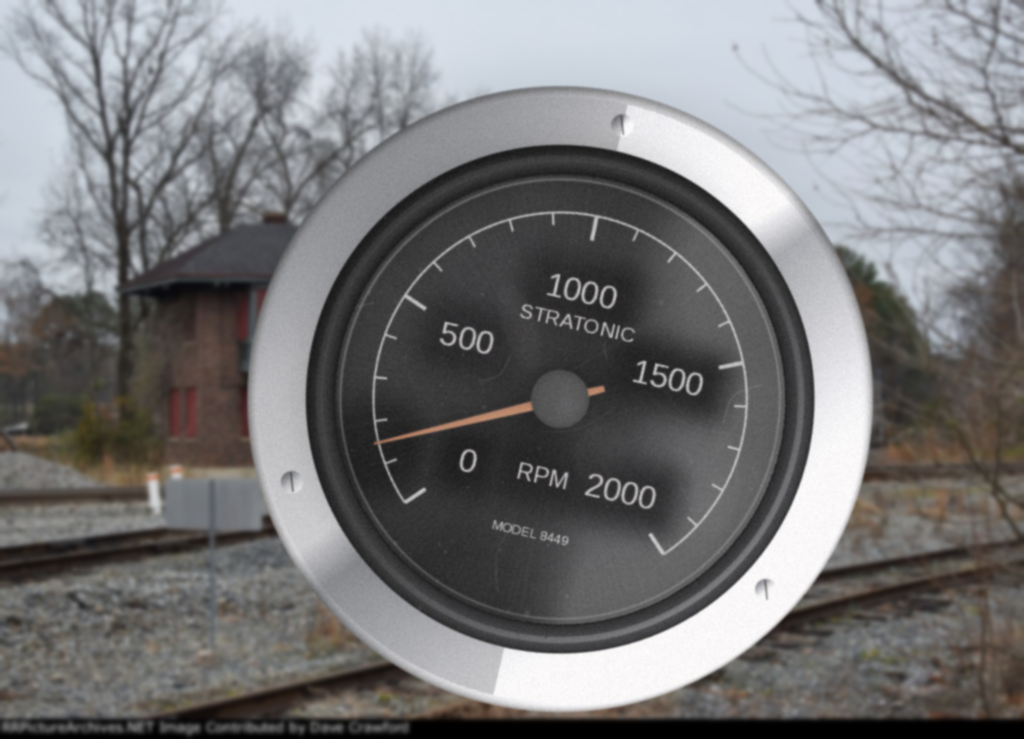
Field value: 150 rpm
